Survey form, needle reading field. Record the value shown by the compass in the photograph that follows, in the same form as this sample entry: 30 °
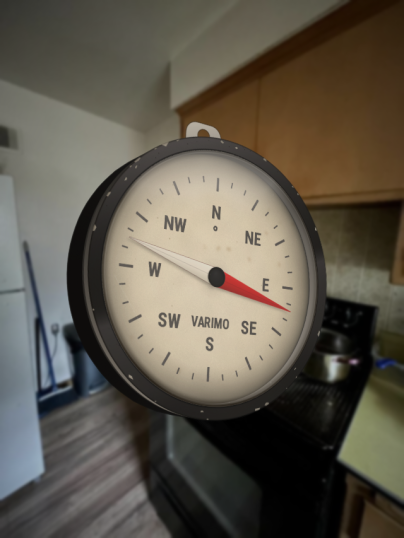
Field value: 105 °
